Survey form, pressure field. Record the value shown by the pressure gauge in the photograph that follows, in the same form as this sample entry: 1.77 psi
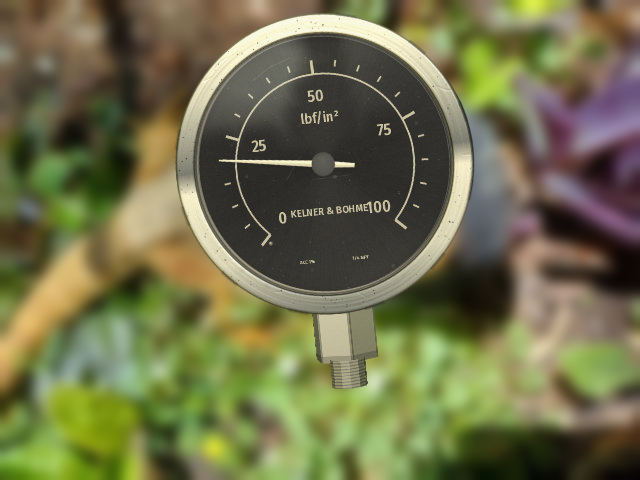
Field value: 20 psi
